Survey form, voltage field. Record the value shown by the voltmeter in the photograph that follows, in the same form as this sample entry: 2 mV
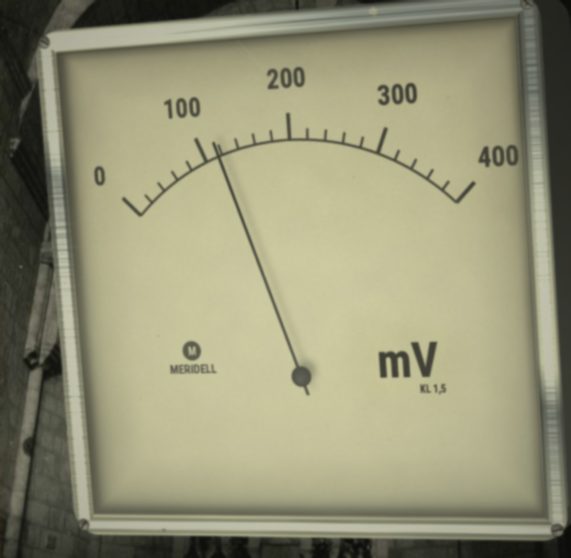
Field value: 120 mV
